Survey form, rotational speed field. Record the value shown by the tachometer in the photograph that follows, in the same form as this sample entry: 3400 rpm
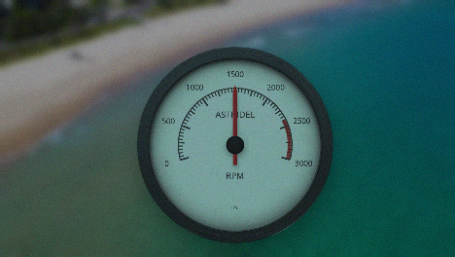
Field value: 1500 rpm
